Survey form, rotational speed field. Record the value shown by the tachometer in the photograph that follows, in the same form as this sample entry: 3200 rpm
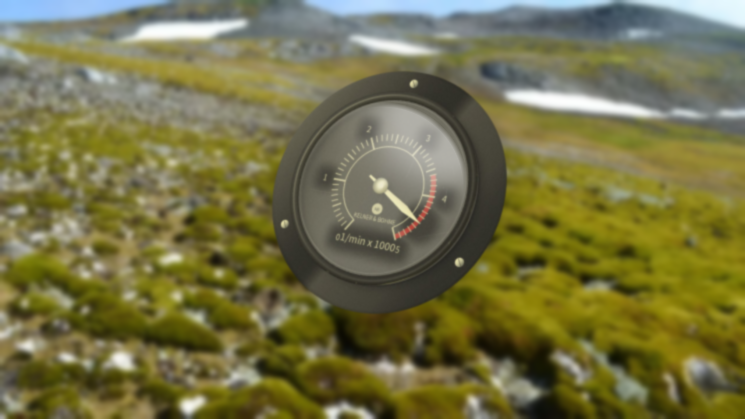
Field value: 4500 rpm
